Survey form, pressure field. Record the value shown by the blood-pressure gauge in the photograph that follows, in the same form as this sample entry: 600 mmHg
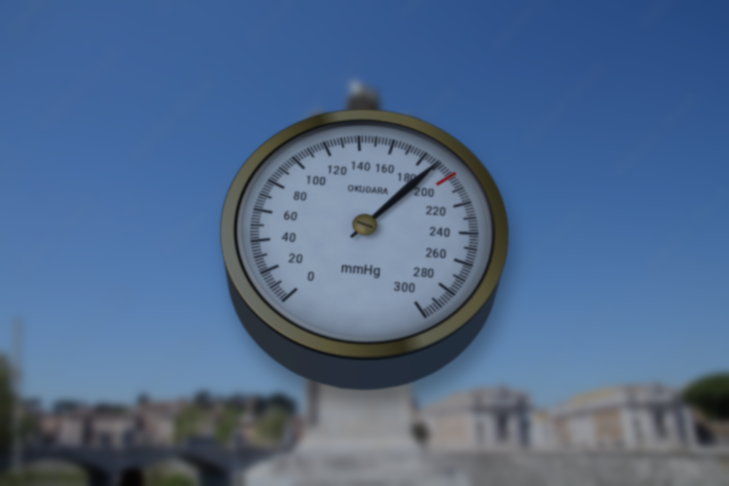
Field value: 190 mmHg
